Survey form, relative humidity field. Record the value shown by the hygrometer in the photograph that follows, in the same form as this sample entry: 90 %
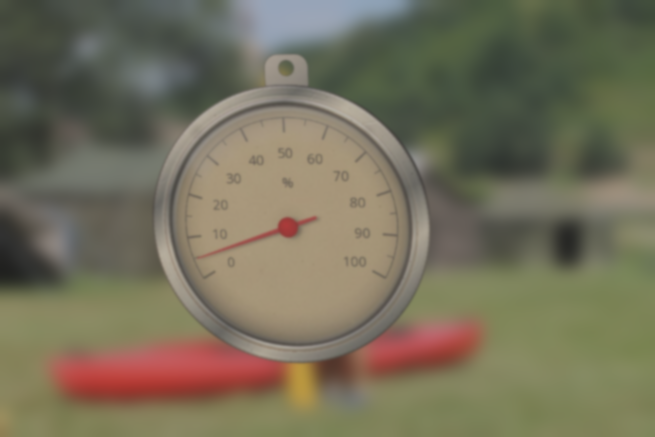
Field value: 5 %
